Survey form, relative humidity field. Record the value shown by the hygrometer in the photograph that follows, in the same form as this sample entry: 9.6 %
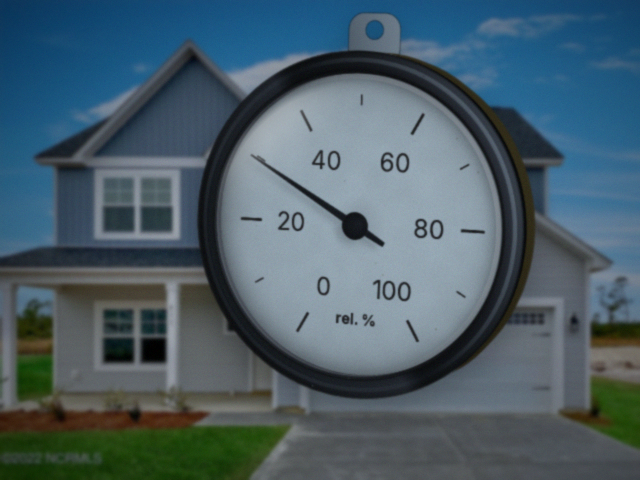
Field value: 30 %
